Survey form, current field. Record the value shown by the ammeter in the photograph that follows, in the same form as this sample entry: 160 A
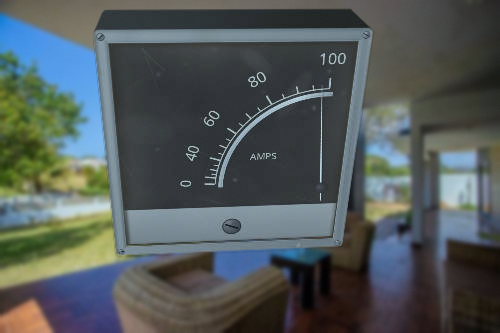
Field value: 97.5 A
